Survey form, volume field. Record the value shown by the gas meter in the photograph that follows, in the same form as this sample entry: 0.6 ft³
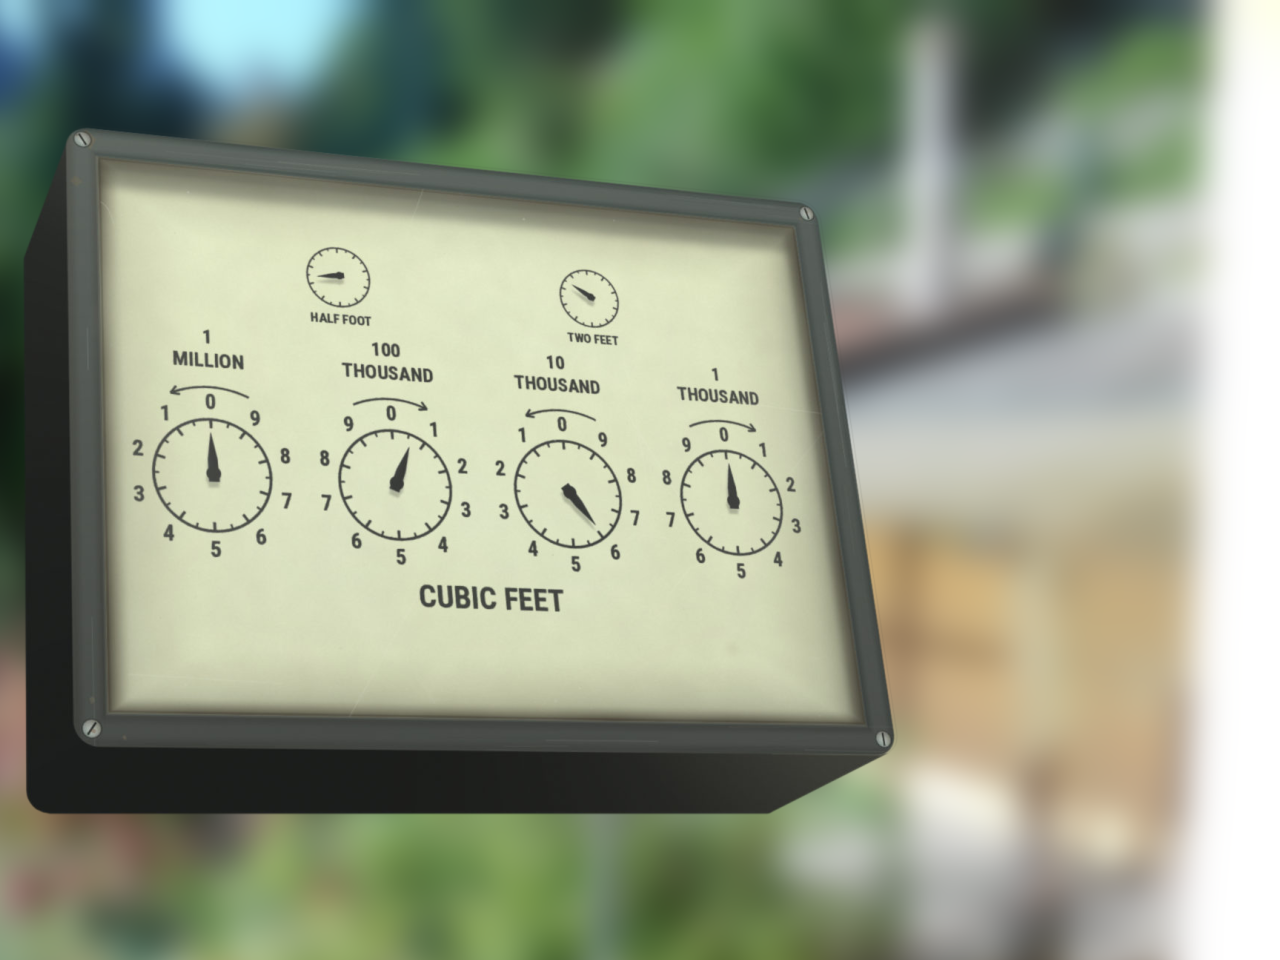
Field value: 6000 ft³
